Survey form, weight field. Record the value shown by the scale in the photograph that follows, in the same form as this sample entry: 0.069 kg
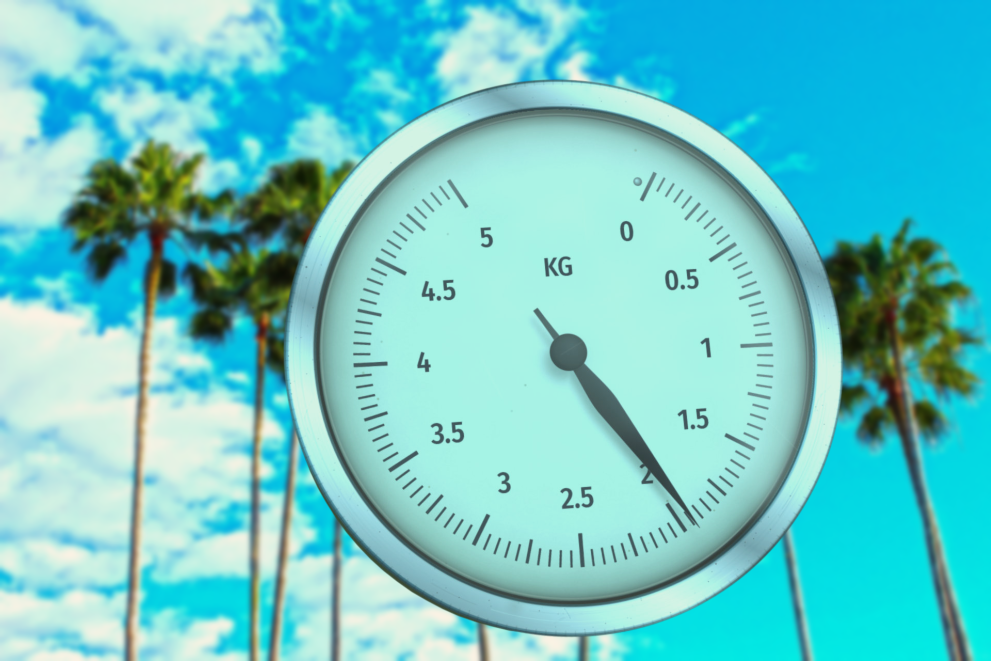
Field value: 1.95 kg
